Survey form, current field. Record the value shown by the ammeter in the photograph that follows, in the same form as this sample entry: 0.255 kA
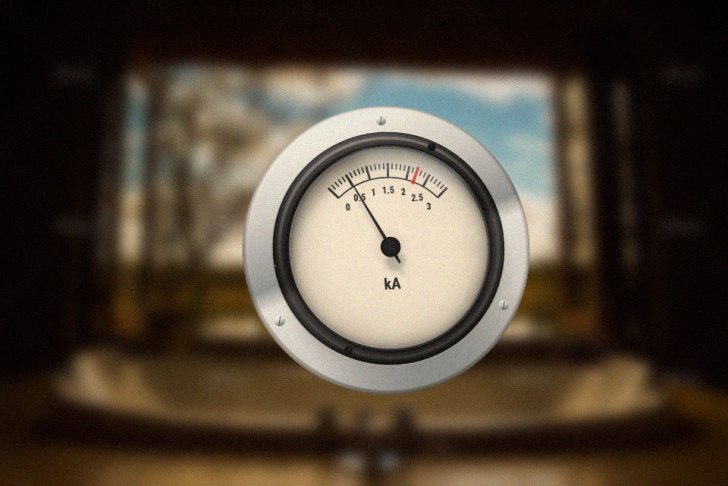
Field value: 0.5 kA
